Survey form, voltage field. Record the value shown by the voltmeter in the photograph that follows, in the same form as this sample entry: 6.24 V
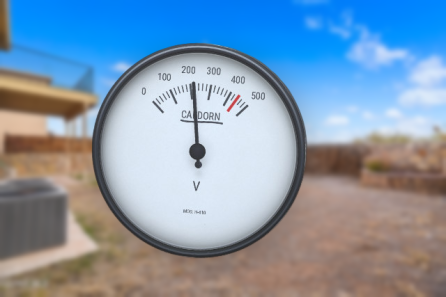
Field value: 220 V
